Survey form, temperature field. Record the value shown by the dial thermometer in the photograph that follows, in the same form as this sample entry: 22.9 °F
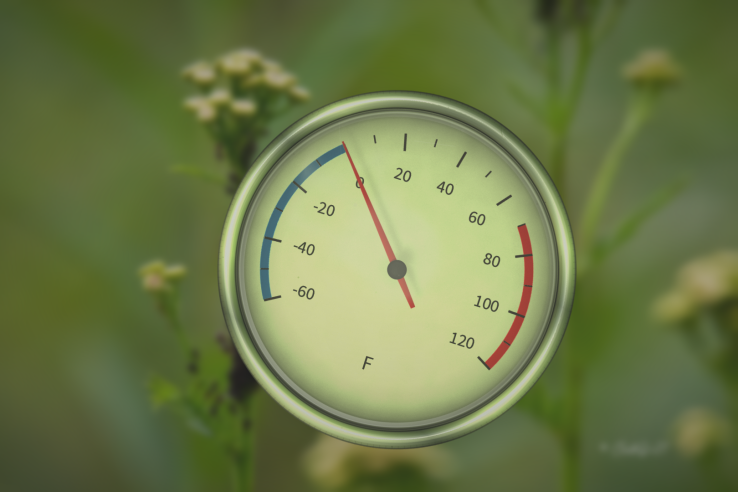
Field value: 0 °F
